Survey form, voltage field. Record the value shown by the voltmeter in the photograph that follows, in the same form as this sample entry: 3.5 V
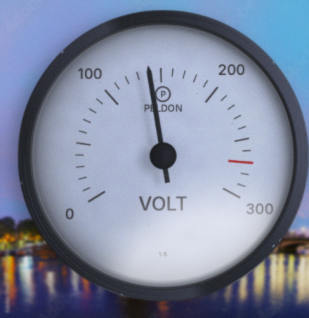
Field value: 140 V
